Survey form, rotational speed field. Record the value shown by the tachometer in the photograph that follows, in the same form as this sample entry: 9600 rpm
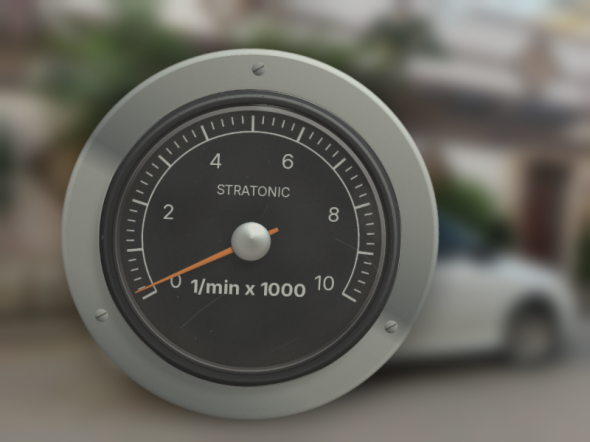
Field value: 200 rpm
